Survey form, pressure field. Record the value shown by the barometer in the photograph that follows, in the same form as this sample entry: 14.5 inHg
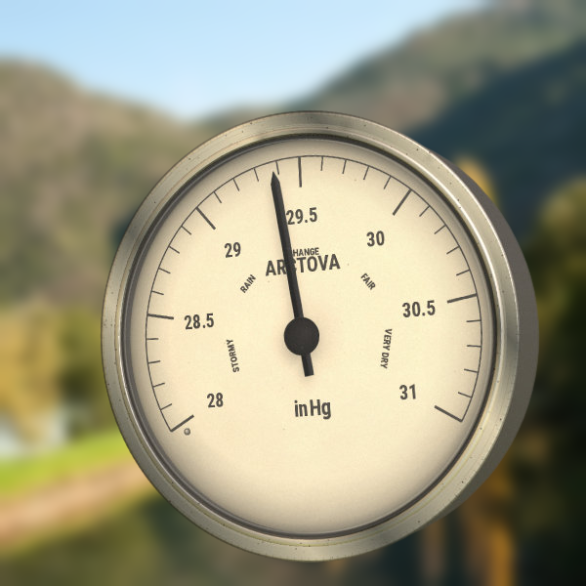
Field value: 29.4 inHg
